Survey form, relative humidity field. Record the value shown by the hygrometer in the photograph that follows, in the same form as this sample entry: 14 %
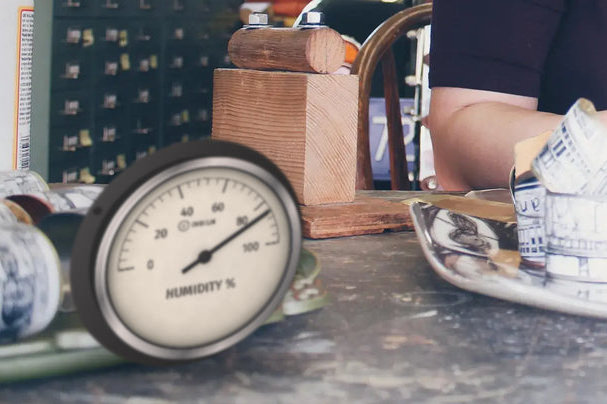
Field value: 84 %
